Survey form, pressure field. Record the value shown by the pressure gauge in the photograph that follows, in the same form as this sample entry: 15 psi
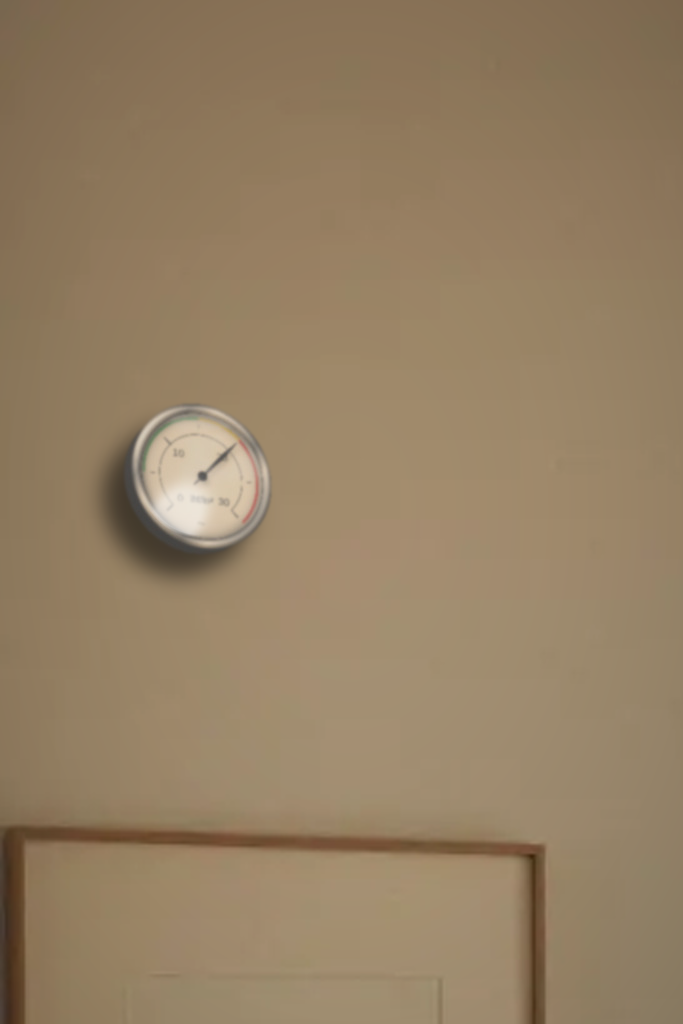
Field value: 20 psi
